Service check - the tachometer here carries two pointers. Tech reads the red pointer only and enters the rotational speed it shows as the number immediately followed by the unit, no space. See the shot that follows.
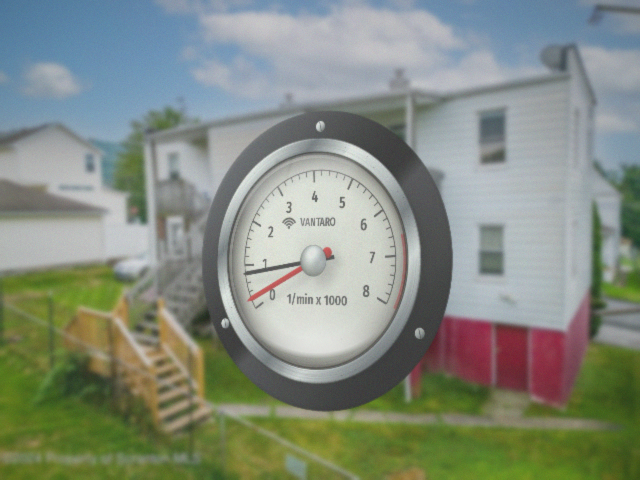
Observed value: 200rpm
